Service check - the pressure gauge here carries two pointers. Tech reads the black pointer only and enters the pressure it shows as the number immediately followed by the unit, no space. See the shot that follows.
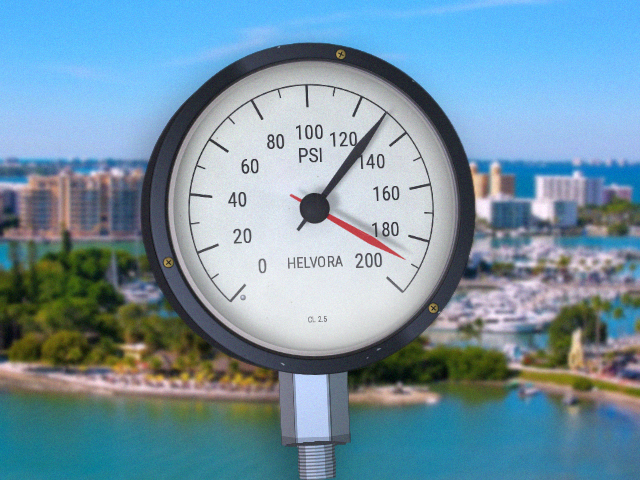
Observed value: 130psi
